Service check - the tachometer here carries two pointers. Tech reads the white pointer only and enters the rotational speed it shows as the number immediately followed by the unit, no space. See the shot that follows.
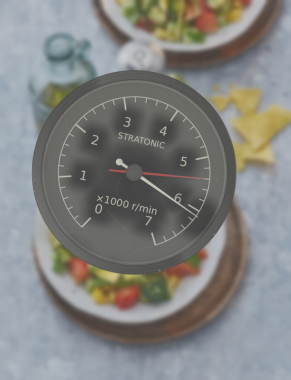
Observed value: 6100rpm
